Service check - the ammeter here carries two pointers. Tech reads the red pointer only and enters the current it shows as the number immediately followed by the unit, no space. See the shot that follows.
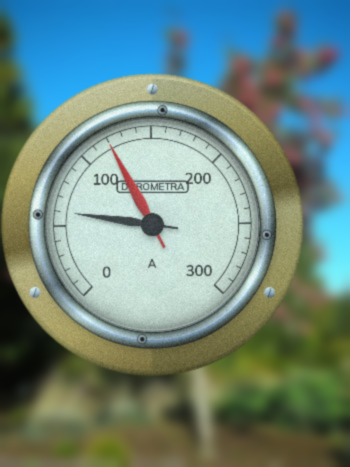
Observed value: 120A
